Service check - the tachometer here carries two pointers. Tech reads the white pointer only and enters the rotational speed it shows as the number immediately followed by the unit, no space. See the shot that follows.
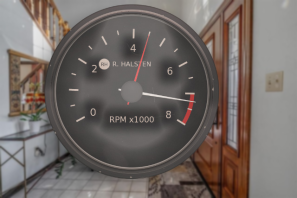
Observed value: 7250rpm
